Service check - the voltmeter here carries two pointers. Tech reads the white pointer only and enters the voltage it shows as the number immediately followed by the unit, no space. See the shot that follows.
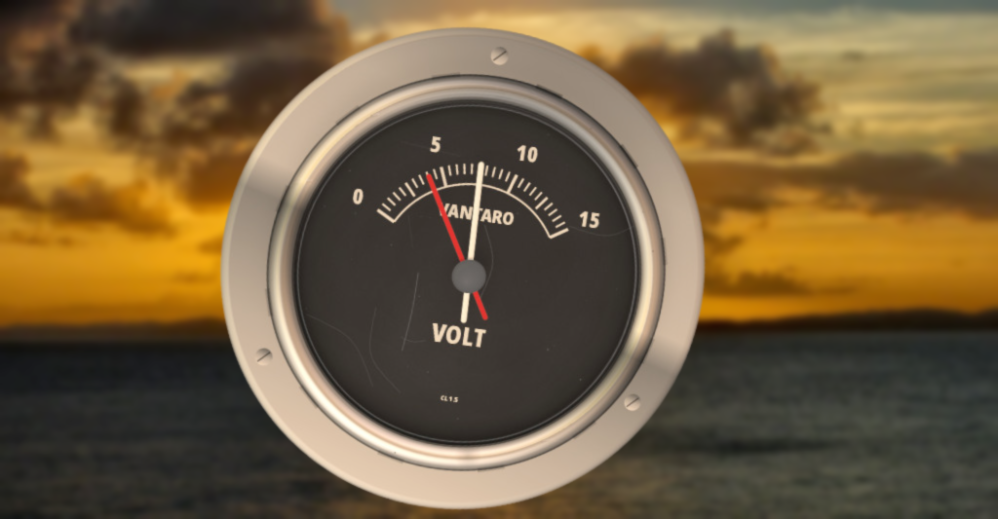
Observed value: 7.5V
